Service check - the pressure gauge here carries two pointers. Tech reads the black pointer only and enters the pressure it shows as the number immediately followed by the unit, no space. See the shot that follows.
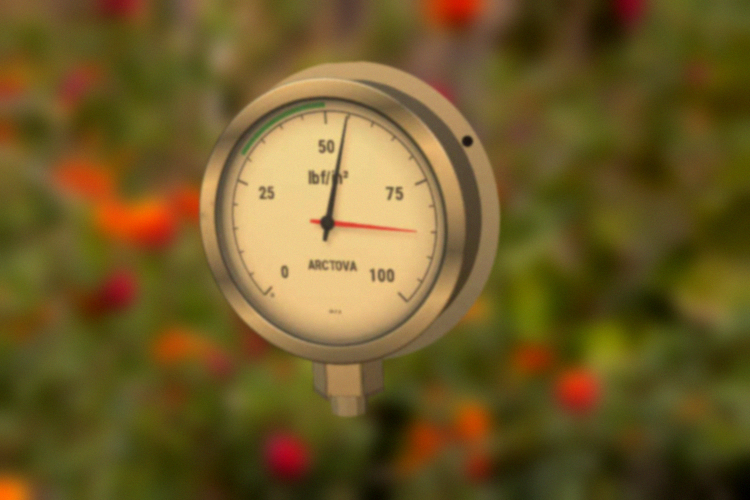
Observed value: 55psi
